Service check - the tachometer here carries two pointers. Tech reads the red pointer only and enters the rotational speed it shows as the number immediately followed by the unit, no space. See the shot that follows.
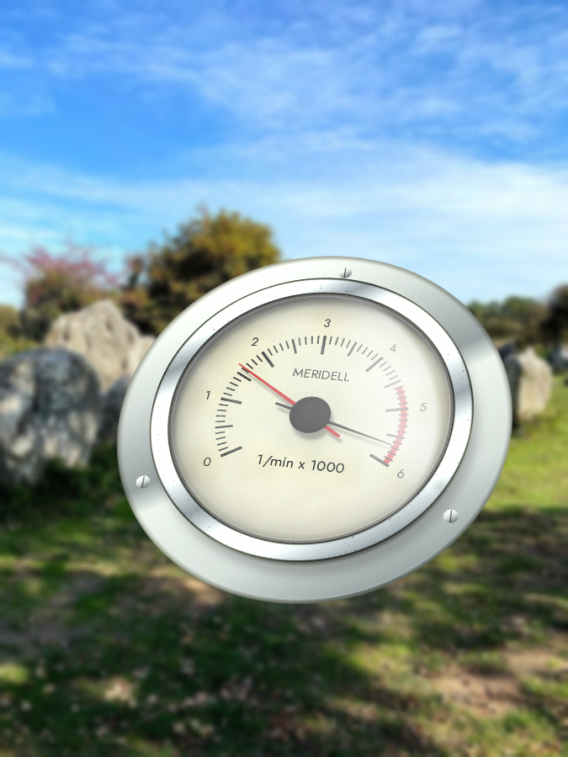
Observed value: 1600rpm
